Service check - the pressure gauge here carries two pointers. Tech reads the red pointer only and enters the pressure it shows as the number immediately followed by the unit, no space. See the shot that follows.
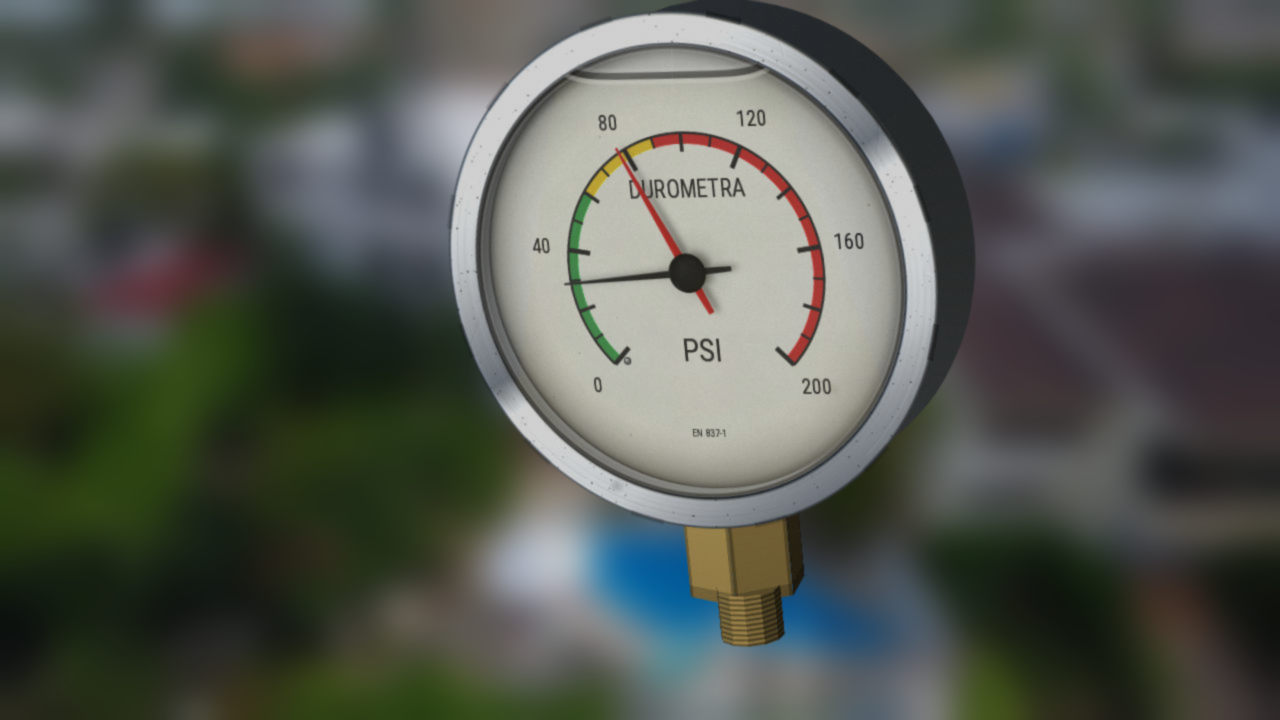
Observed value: 80psi
